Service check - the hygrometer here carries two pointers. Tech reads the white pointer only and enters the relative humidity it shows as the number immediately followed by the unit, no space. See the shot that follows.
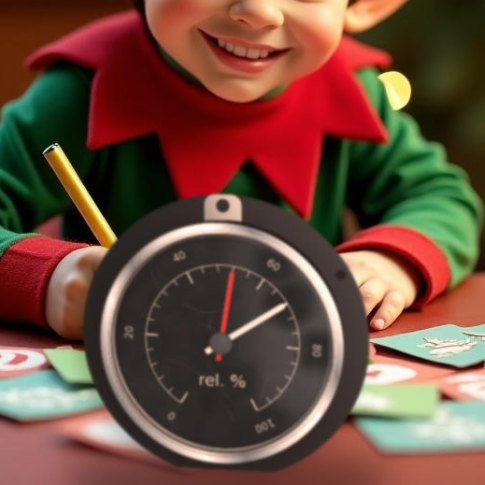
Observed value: 68%
